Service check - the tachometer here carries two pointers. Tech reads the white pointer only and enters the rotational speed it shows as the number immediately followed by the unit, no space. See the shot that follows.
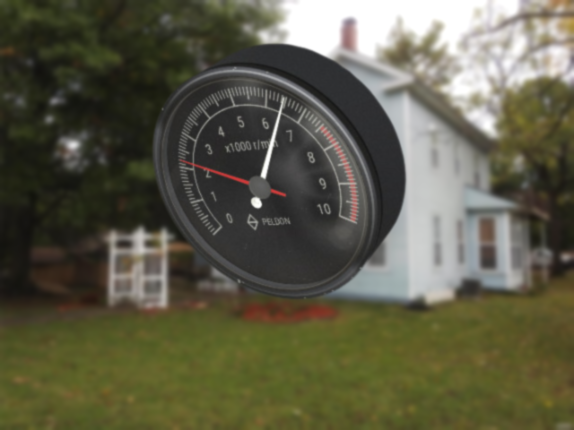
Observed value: 6500rpm
